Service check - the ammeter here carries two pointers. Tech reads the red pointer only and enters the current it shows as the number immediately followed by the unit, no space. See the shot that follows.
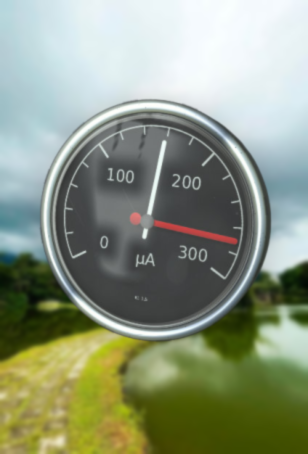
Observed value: 270µA
